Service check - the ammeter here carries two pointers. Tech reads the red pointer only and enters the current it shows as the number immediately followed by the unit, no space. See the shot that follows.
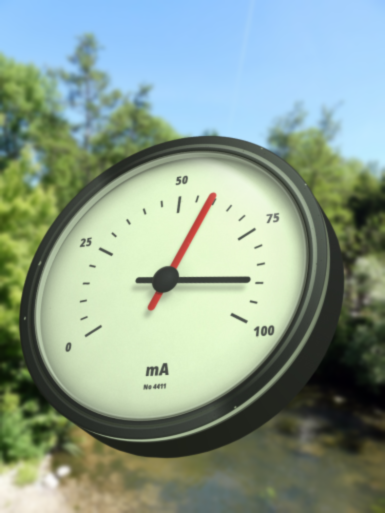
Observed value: 60mA
